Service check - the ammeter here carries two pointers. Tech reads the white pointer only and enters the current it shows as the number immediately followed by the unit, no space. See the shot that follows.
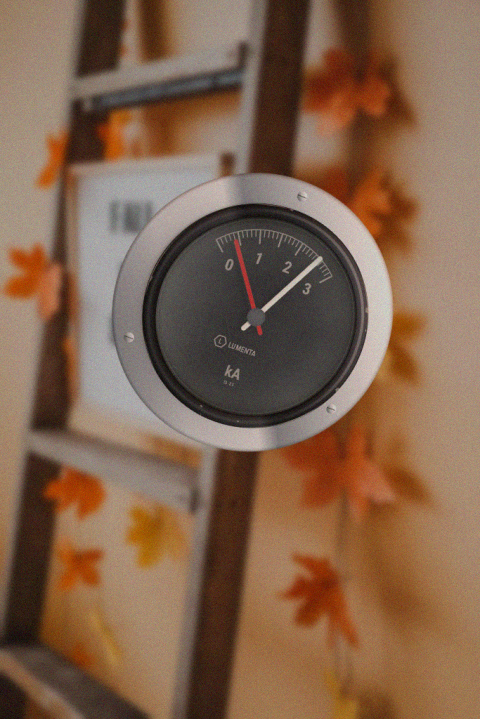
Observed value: 2.5kA
